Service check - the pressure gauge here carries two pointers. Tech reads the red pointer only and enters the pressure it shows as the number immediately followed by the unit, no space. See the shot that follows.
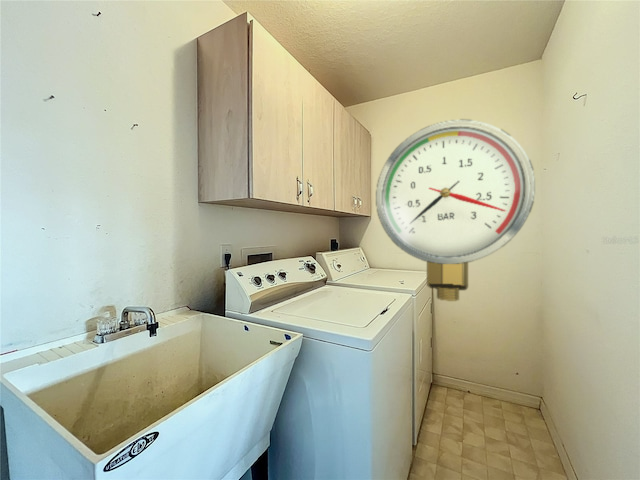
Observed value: 2.7bar
